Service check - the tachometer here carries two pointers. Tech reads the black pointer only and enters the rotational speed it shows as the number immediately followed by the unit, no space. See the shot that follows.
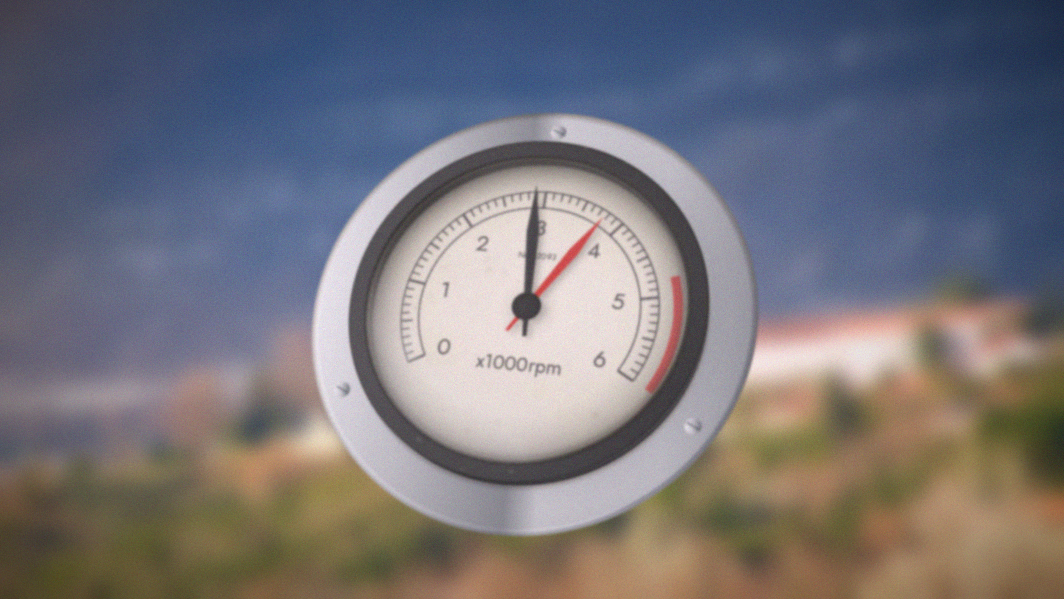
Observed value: 2900rpm
